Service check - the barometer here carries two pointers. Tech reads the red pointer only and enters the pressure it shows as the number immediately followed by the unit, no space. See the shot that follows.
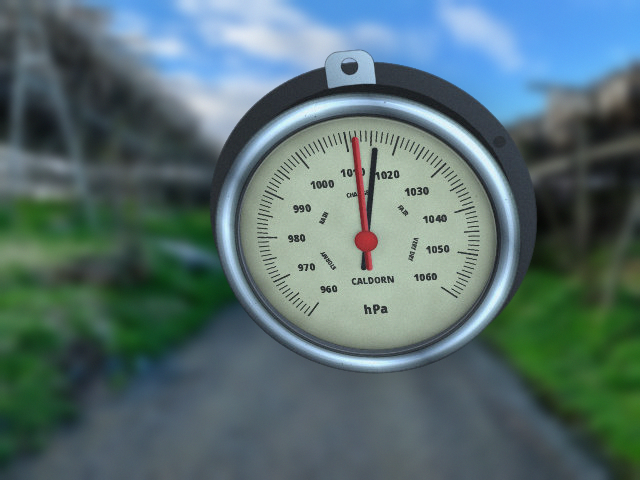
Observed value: 1012hPa
